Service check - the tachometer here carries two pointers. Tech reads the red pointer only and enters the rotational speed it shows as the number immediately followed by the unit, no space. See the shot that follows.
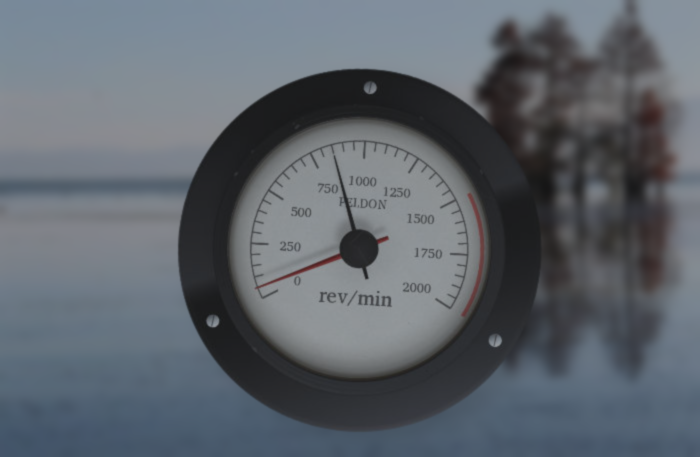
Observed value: 50rpm
